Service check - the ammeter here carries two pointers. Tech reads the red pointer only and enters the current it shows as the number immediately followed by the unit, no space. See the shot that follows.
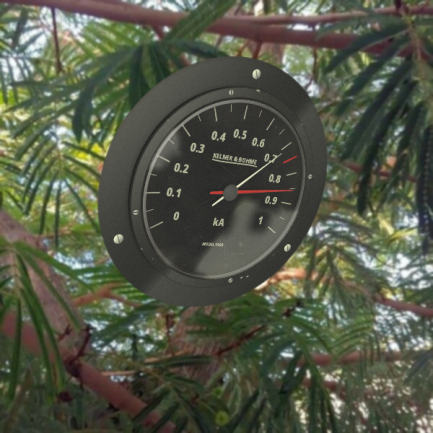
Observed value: 0.85kA
